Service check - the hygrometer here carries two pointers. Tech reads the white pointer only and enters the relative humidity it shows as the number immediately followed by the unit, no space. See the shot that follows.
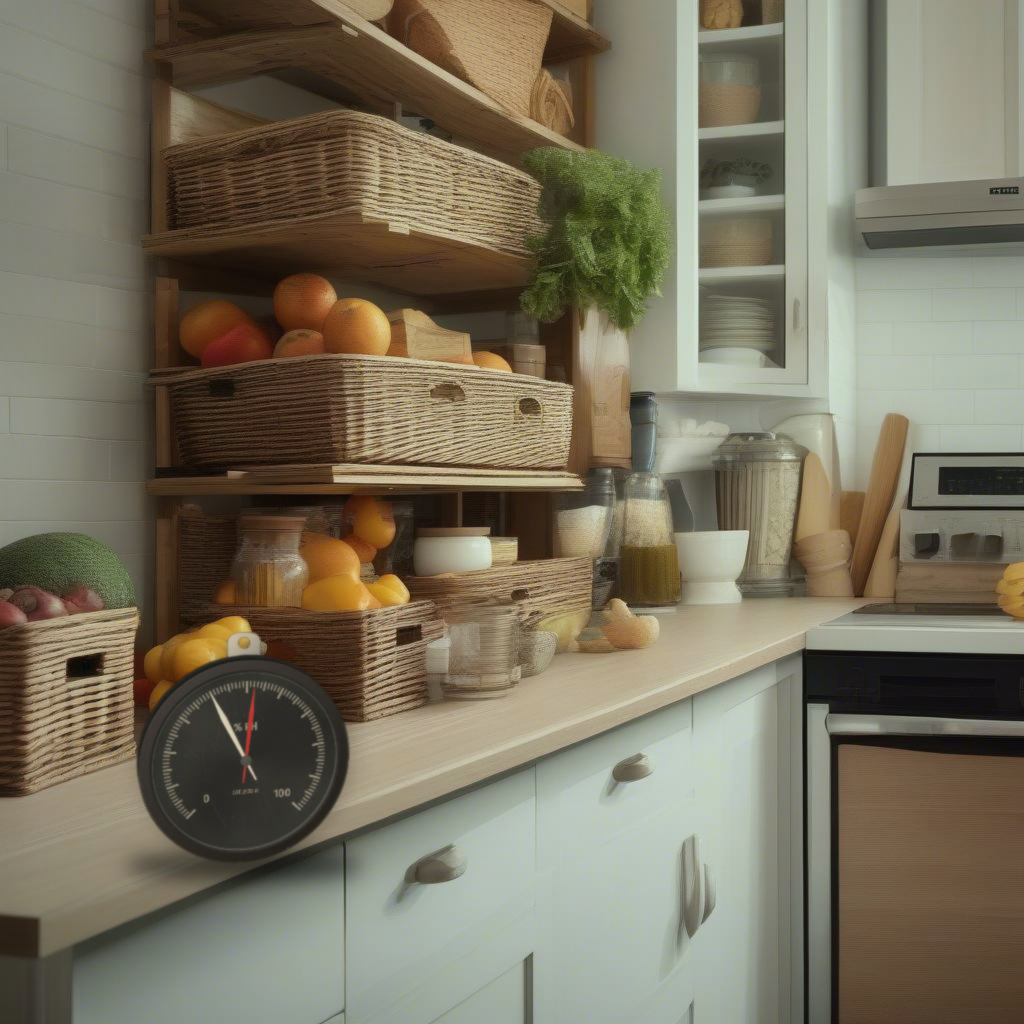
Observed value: 40%
